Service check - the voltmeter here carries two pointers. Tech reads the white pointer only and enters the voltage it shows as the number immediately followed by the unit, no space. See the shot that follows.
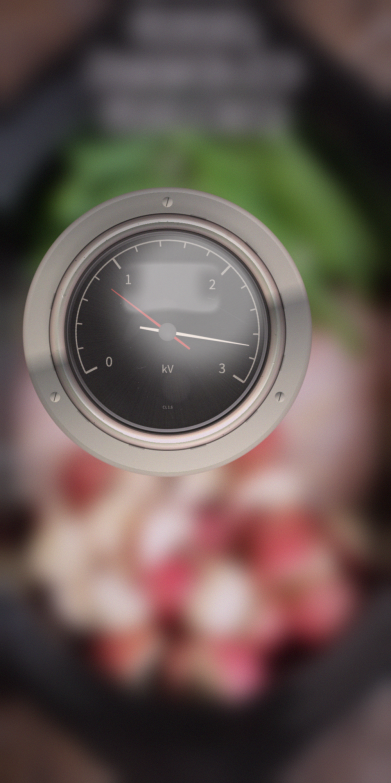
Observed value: 2.7kV
